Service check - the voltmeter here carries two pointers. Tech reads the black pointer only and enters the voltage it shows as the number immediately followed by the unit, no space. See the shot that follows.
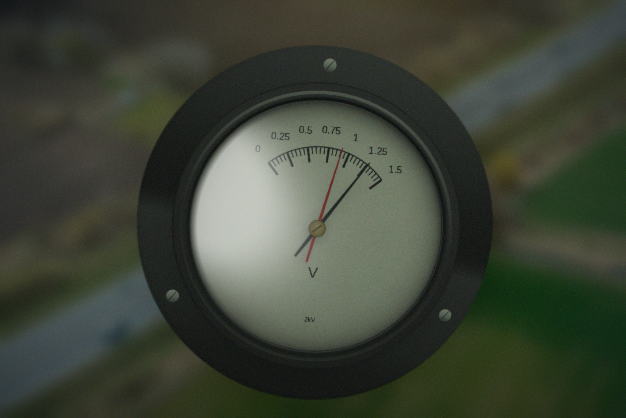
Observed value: 1.25V
